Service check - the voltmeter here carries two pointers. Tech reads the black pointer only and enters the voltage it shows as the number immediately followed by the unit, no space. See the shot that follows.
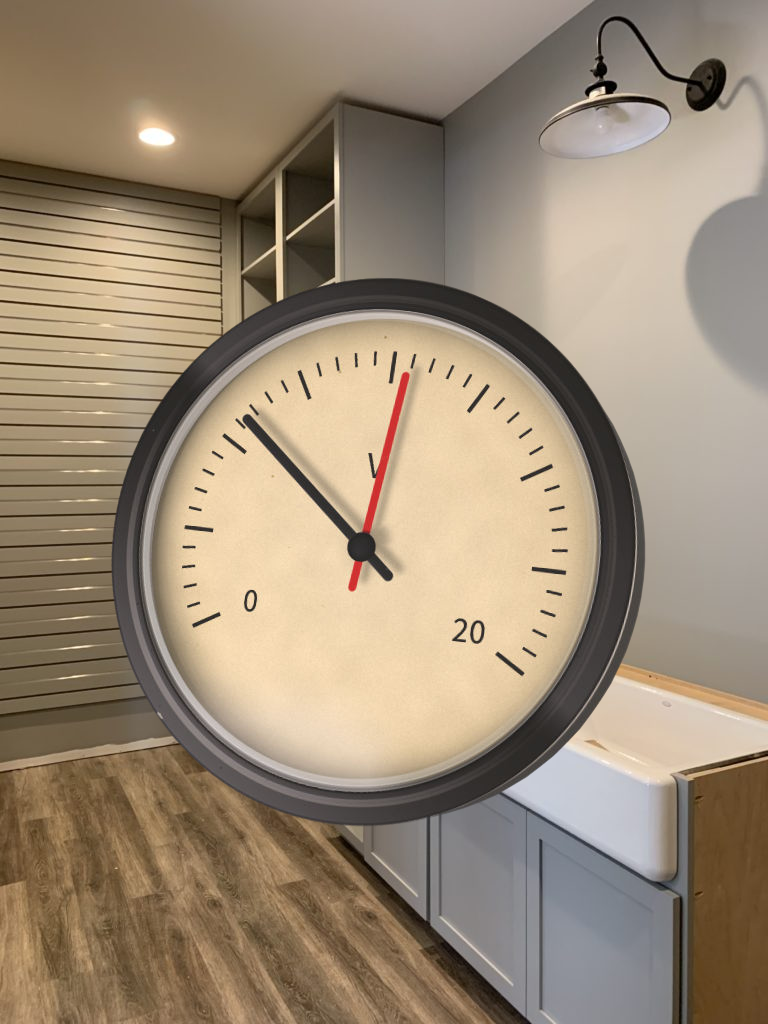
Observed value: 5.75V
